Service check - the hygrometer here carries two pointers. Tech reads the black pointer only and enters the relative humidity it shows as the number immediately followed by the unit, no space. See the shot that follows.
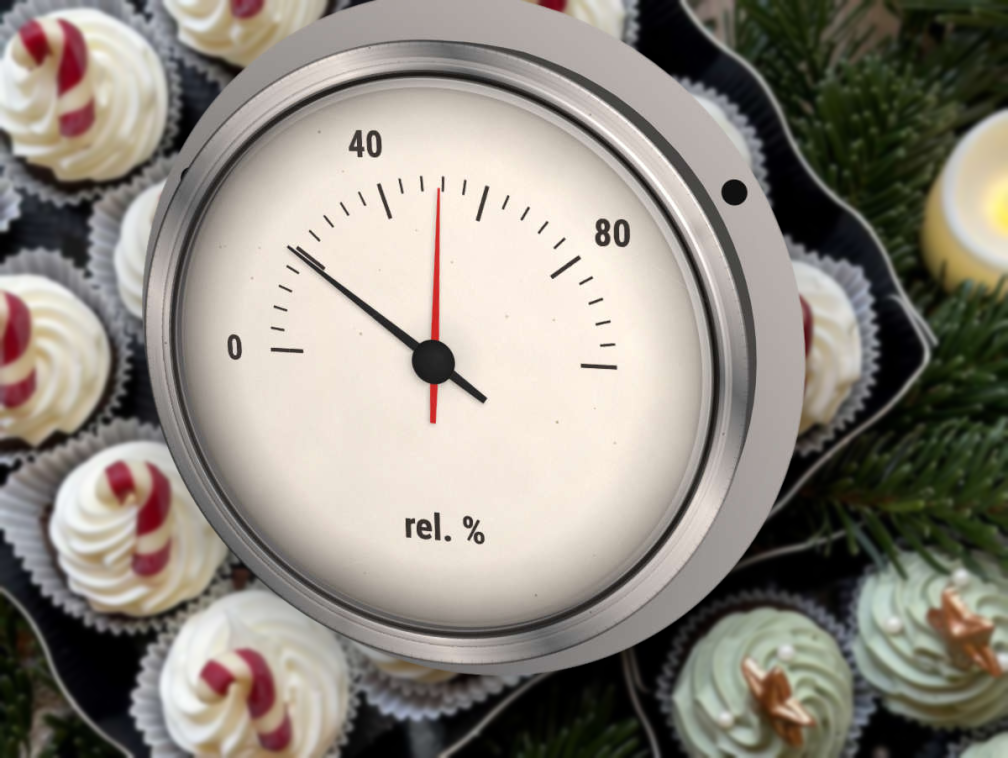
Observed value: 20%
